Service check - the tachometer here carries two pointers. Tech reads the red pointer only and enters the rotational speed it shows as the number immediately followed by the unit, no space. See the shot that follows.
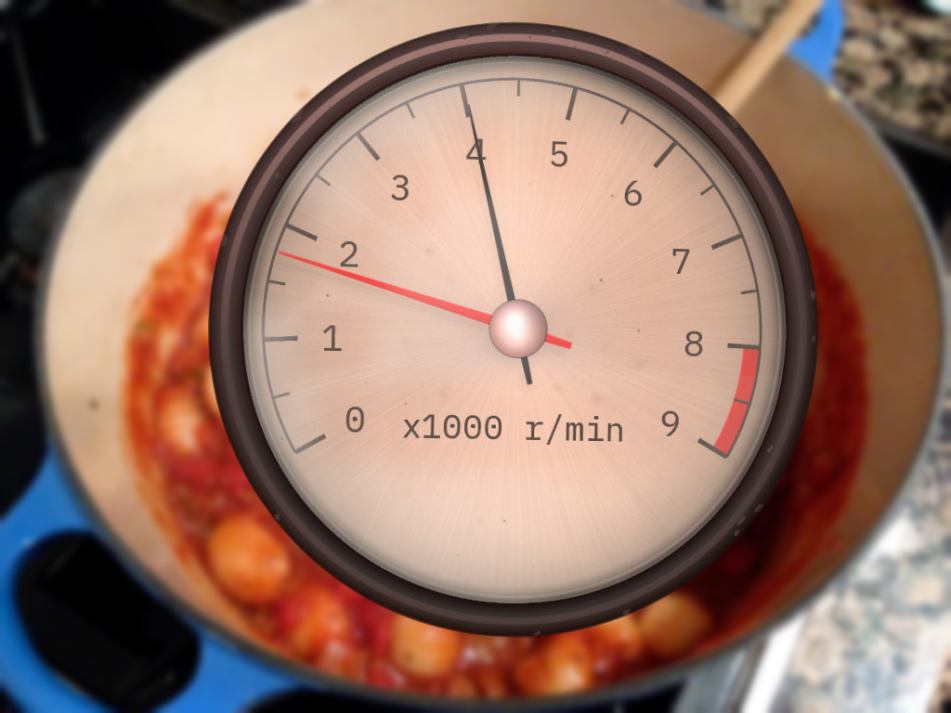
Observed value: 1750rpm
